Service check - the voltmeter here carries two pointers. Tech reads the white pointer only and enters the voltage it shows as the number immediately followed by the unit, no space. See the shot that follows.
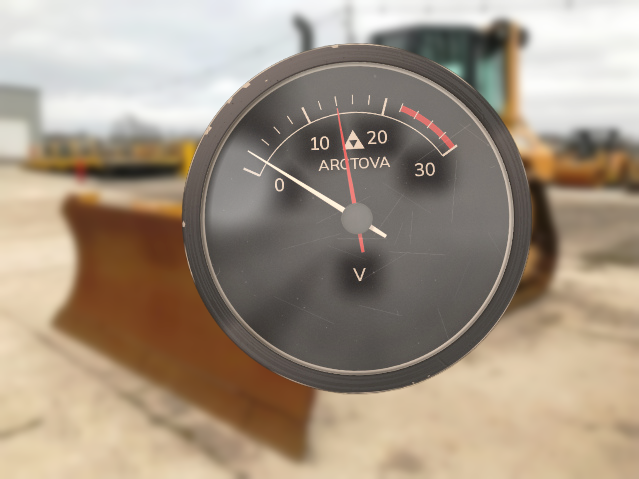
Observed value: 2V
